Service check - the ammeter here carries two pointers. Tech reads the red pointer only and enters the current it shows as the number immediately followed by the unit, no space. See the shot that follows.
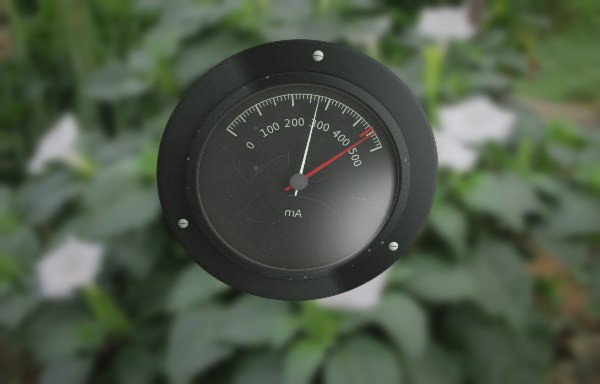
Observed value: 450mA
